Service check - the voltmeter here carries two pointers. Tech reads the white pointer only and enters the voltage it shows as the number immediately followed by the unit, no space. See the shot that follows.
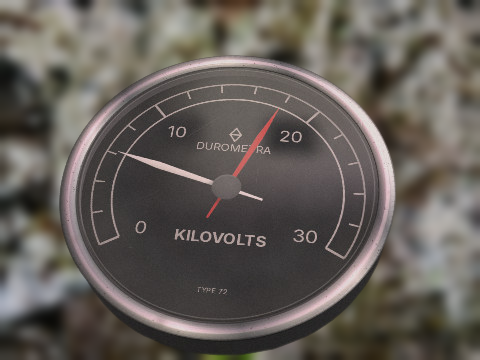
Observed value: 6kV
